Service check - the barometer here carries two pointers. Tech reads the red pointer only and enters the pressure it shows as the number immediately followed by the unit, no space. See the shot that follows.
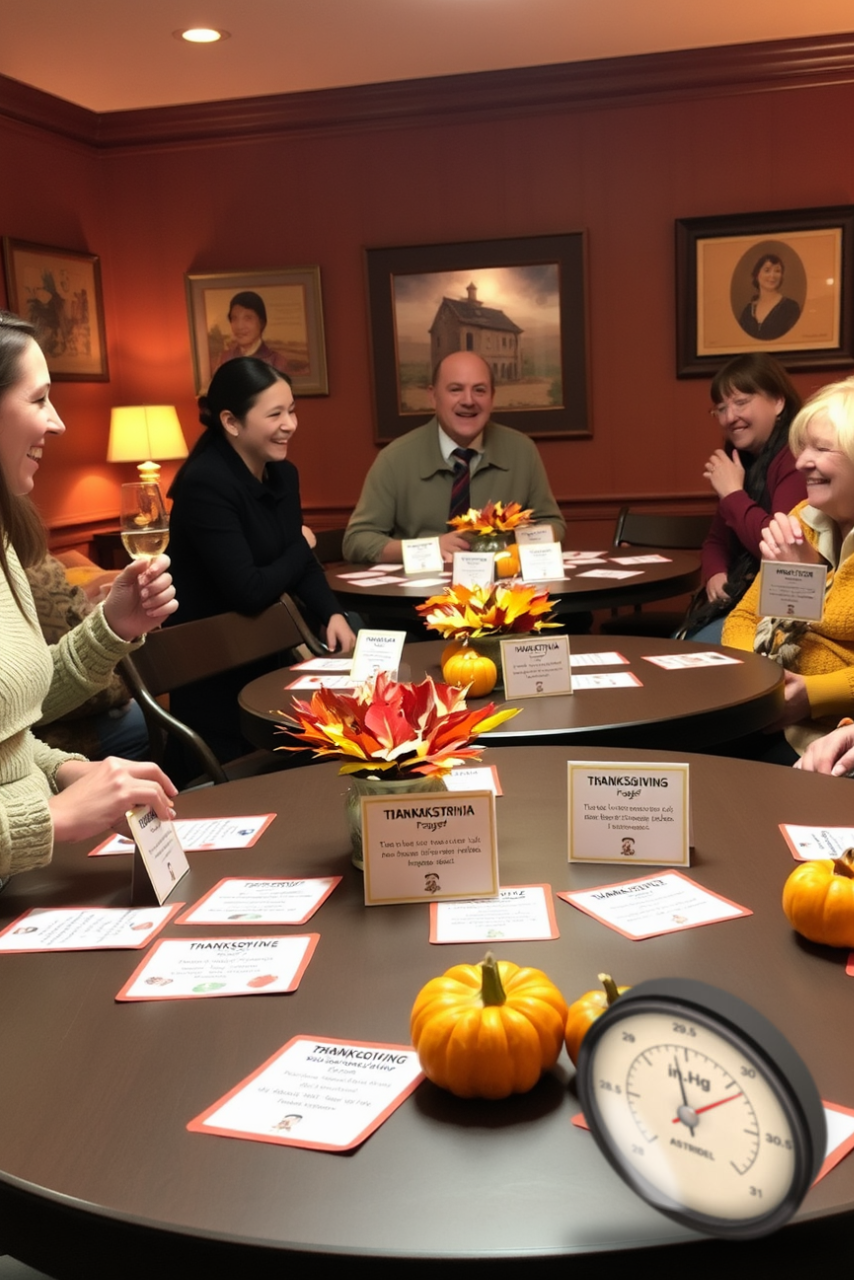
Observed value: 30.1inHg
